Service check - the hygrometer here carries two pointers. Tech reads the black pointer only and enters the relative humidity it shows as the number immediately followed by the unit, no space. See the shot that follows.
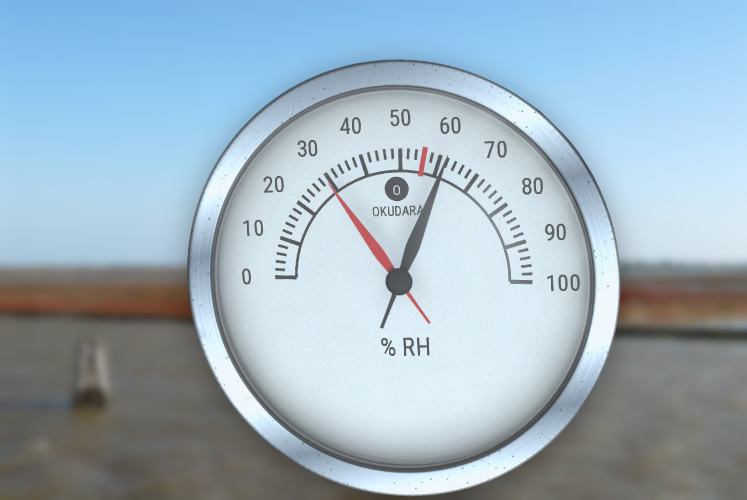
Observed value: 62%
